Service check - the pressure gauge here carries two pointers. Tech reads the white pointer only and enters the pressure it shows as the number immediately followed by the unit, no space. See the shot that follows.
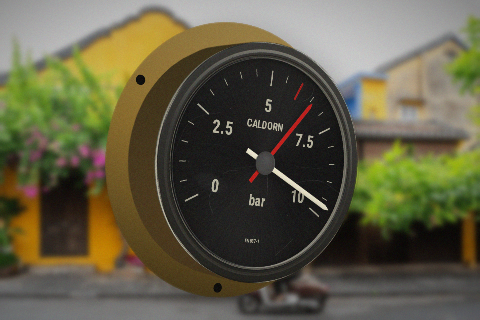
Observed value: 9.75bar
